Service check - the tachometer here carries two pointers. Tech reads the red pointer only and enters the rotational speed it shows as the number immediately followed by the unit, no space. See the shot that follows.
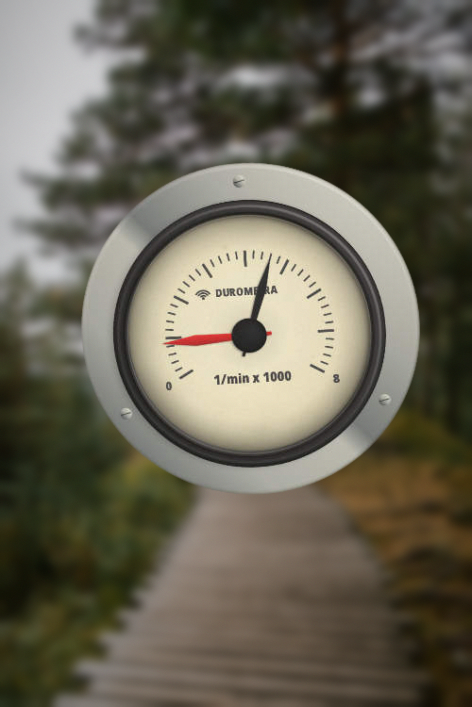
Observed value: 900rpm
